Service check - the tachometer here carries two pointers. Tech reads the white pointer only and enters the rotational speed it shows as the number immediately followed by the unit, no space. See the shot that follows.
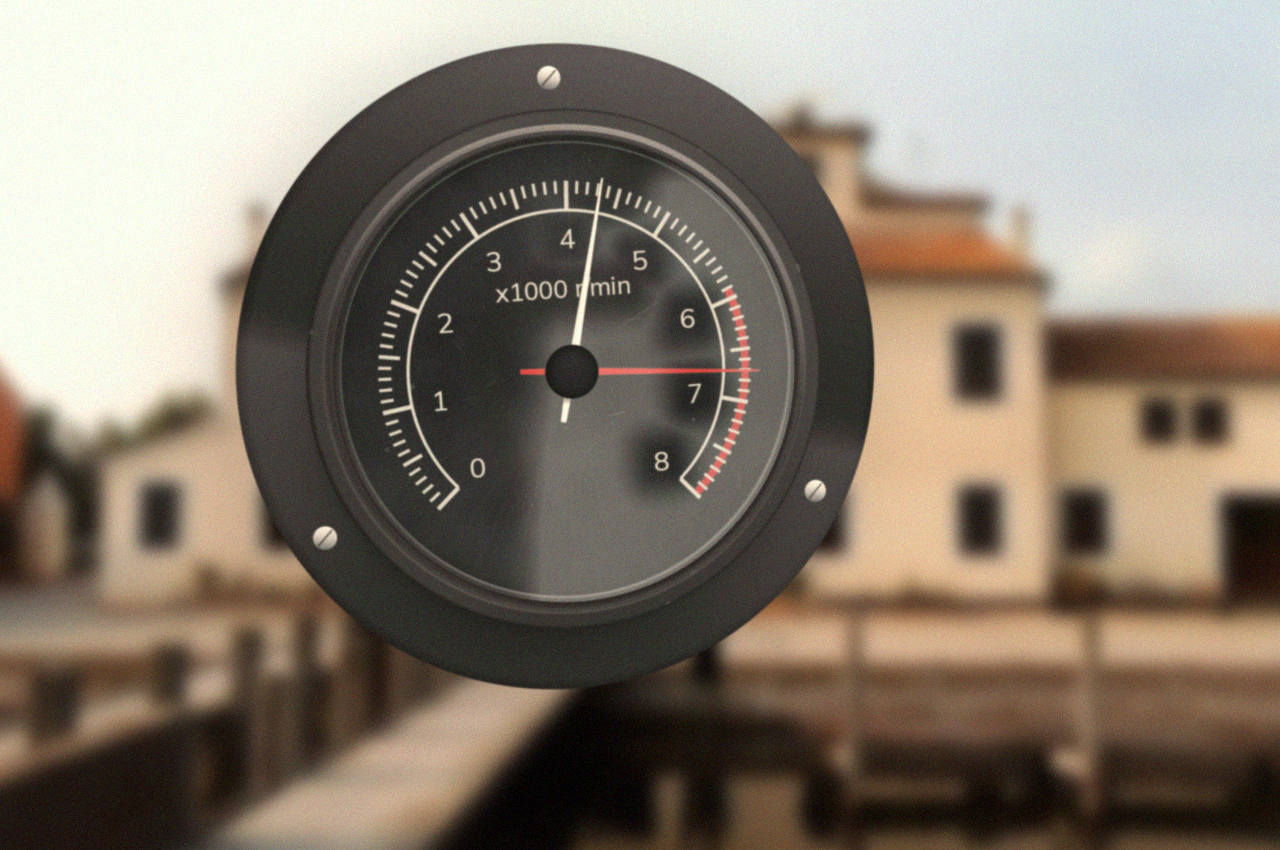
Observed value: 4300rpm
